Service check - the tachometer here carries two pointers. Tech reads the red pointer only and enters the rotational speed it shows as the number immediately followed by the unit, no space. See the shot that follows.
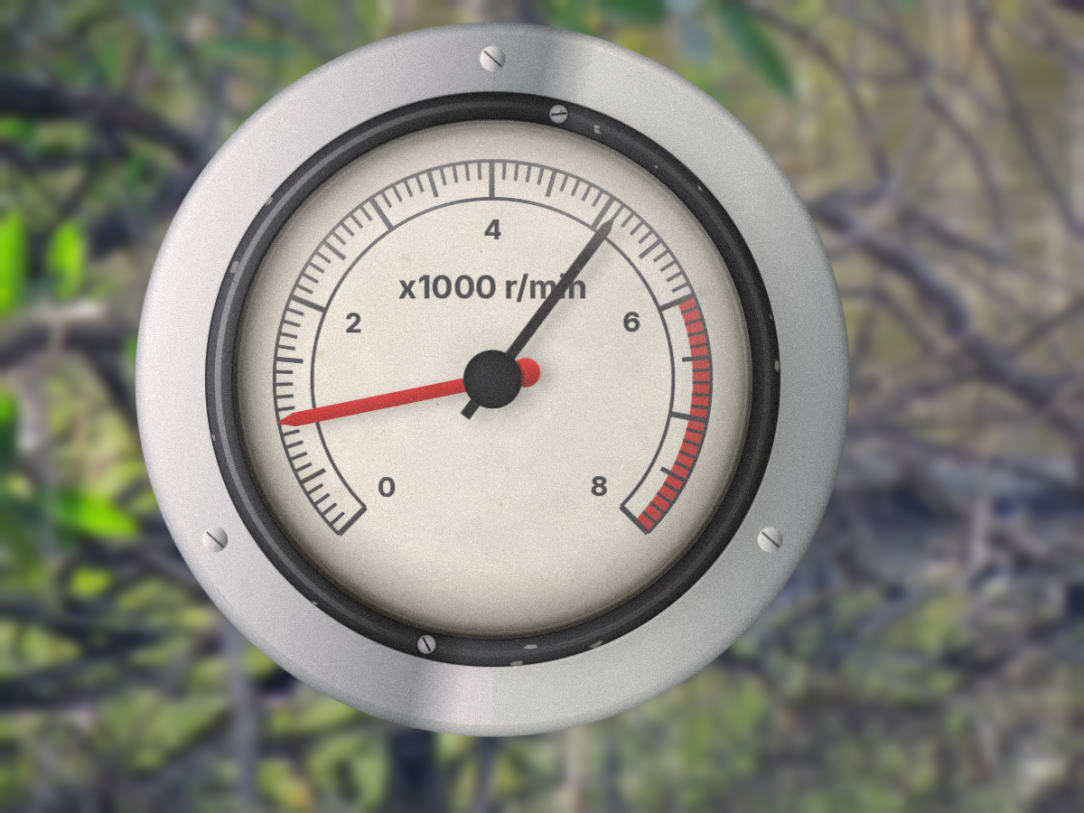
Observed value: 1000rpm
